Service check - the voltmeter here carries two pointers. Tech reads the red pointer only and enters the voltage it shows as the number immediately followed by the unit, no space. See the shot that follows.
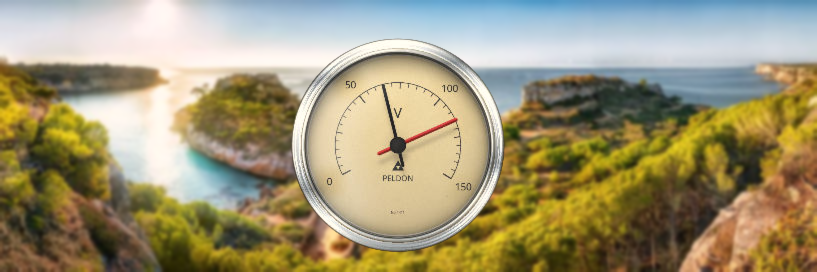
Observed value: 115V
